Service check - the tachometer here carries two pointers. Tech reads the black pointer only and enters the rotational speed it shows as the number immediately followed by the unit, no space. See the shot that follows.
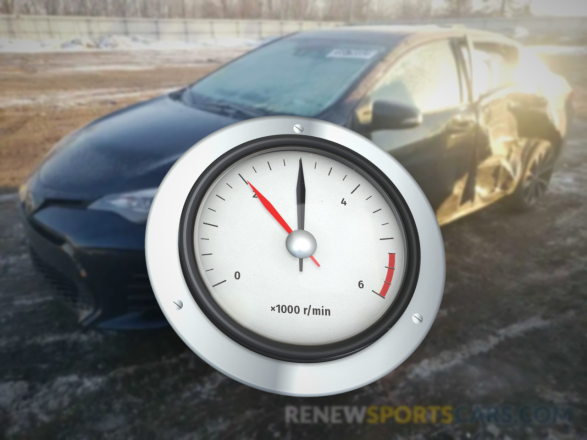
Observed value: 3000rpm
